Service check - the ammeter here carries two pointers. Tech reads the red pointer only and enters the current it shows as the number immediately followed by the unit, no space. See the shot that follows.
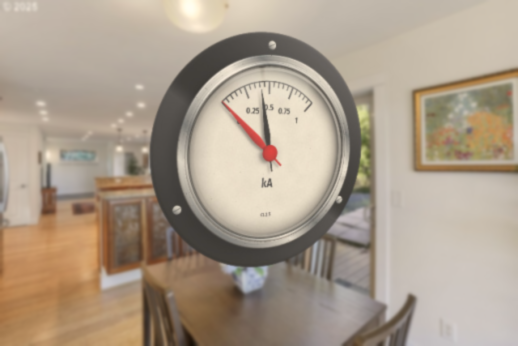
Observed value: 0kA
